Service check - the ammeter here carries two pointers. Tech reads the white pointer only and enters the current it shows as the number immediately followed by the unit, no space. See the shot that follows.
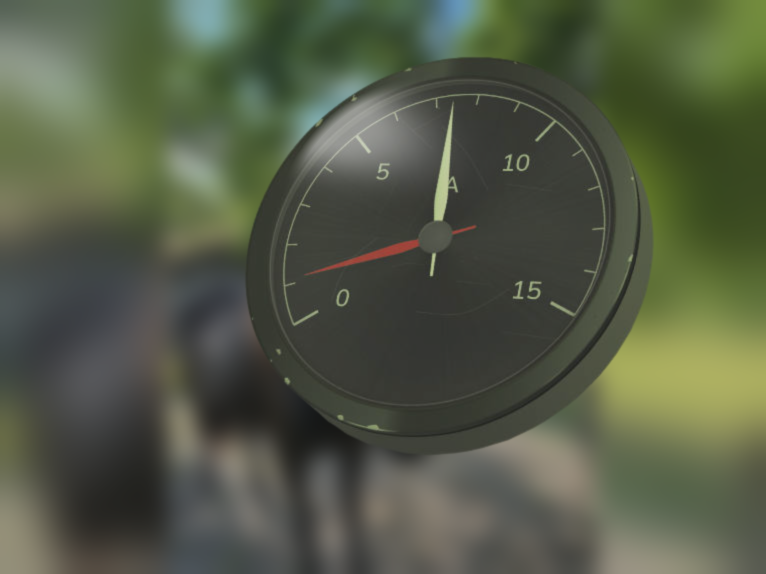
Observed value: 7.5A
